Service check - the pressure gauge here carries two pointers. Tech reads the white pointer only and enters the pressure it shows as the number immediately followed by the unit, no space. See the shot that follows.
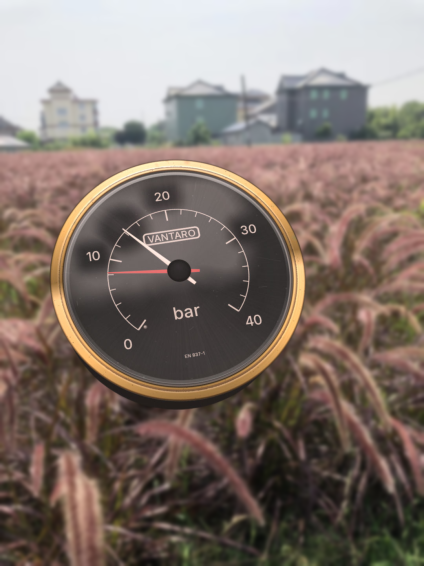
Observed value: 14bar
